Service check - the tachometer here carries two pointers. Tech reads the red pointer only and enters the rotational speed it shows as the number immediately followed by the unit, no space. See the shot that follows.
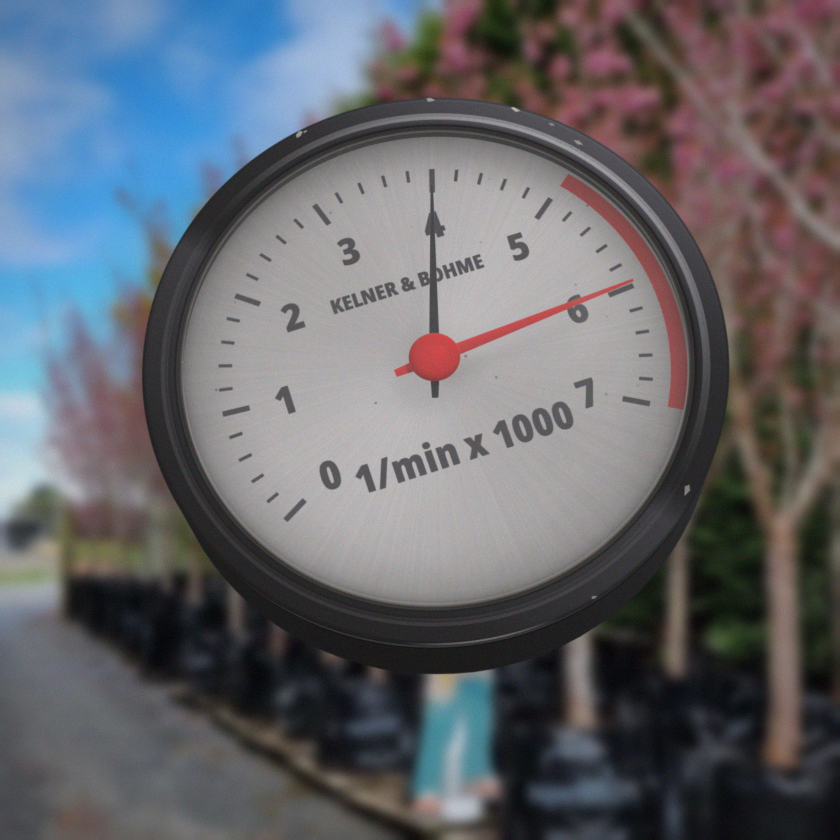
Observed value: 6000rpm
